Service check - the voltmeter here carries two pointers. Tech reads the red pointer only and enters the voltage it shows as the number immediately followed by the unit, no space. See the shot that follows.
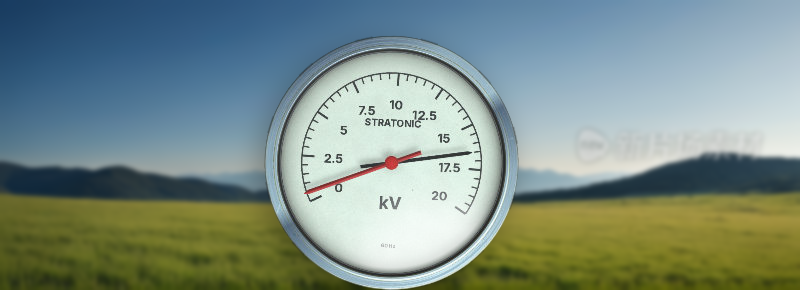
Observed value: 0.5kV
